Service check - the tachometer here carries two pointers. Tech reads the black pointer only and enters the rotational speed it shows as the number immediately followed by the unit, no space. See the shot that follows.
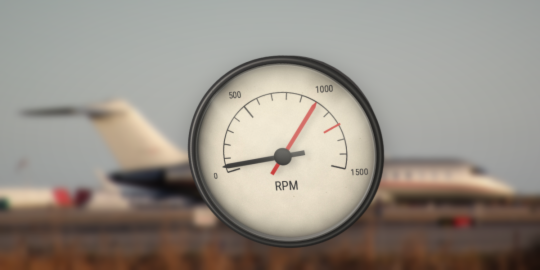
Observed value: 50rpm
